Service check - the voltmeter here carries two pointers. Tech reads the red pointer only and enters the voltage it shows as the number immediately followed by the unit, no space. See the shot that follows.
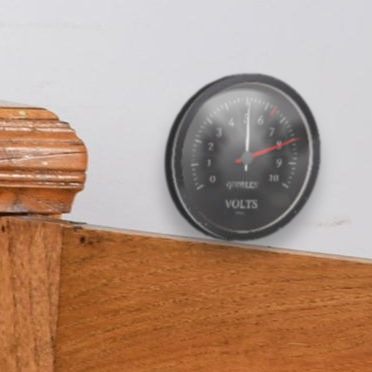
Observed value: 8V
